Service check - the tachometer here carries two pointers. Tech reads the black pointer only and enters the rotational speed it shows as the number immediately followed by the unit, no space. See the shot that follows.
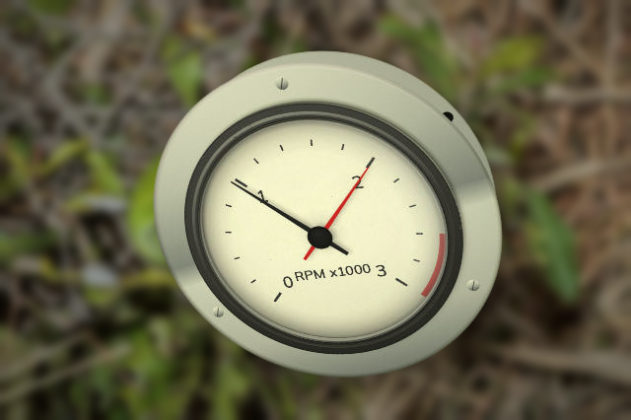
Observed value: 1000rpm
